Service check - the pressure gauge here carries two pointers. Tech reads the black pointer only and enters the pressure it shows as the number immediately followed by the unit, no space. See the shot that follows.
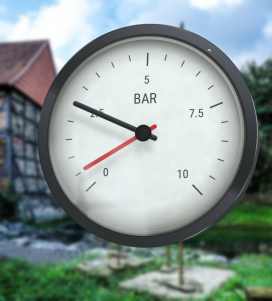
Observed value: 2.5bar
